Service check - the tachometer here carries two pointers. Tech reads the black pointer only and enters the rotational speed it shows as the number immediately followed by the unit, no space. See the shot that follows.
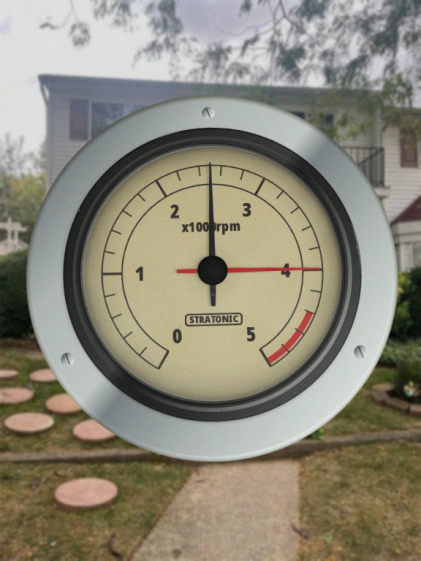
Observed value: 2500rpm
